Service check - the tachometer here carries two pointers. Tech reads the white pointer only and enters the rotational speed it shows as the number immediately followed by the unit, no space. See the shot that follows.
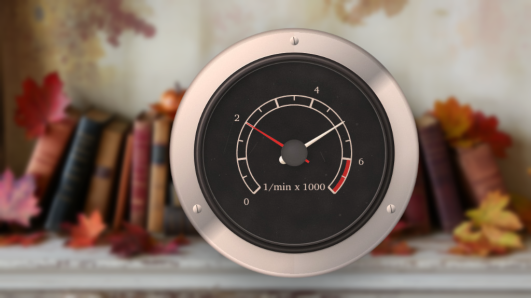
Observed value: 5000rpm
